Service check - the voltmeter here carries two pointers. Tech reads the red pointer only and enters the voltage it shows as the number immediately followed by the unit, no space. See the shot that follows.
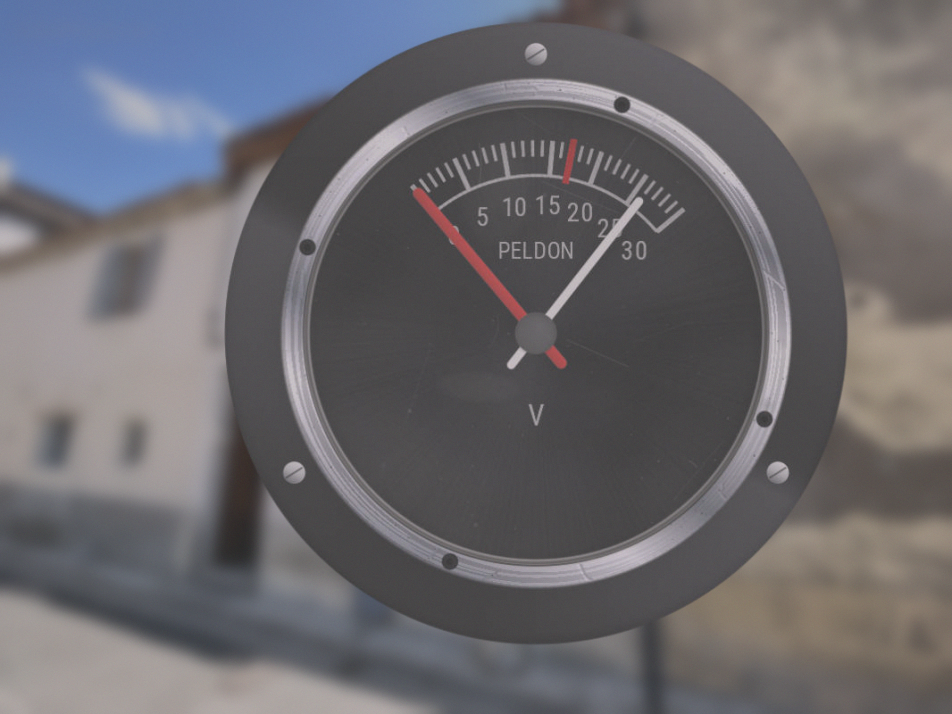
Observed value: 0V
